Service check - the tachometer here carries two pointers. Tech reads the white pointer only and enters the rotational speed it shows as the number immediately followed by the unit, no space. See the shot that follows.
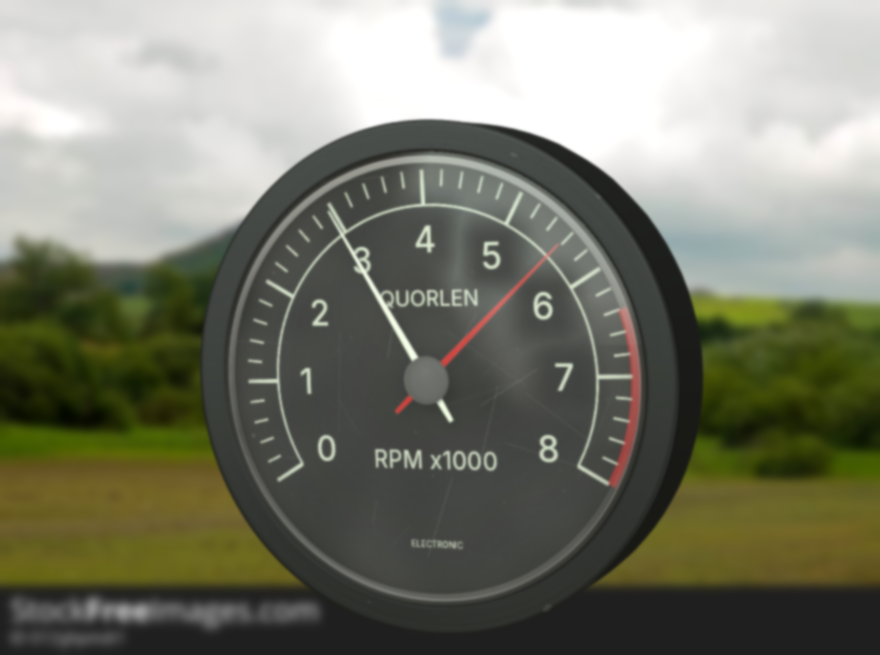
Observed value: 3000rpm
